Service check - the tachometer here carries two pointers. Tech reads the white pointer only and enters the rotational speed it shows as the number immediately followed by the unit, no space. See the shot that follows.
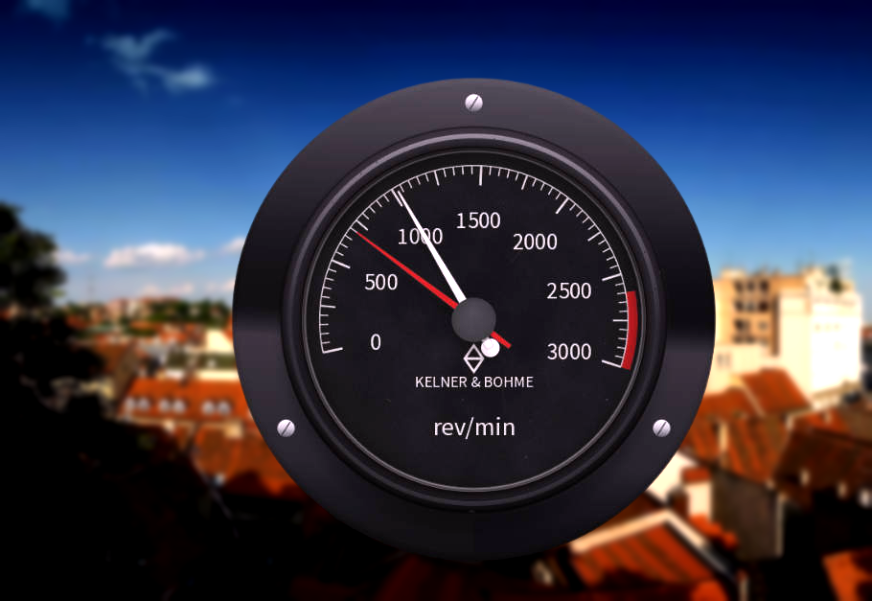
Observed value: 1025rpm
